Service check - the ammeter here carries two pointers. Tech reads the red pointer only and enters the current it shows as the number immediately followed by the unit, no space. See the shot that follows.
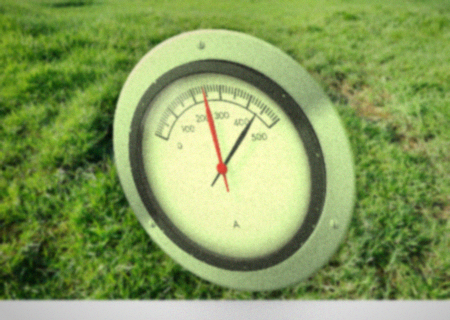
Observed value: 250A
